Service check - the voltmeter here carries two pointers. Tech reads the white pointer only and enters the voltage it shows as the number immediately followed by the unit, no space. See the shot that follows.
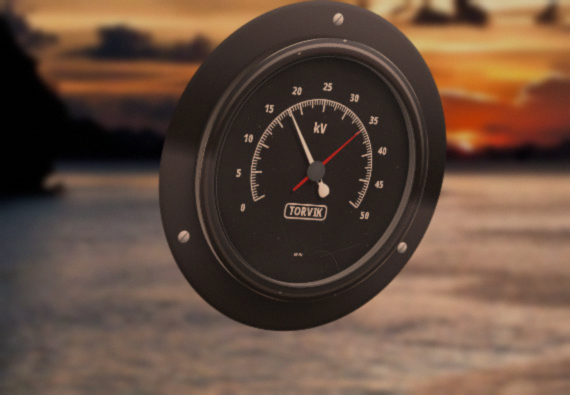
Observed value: 17.5kV
